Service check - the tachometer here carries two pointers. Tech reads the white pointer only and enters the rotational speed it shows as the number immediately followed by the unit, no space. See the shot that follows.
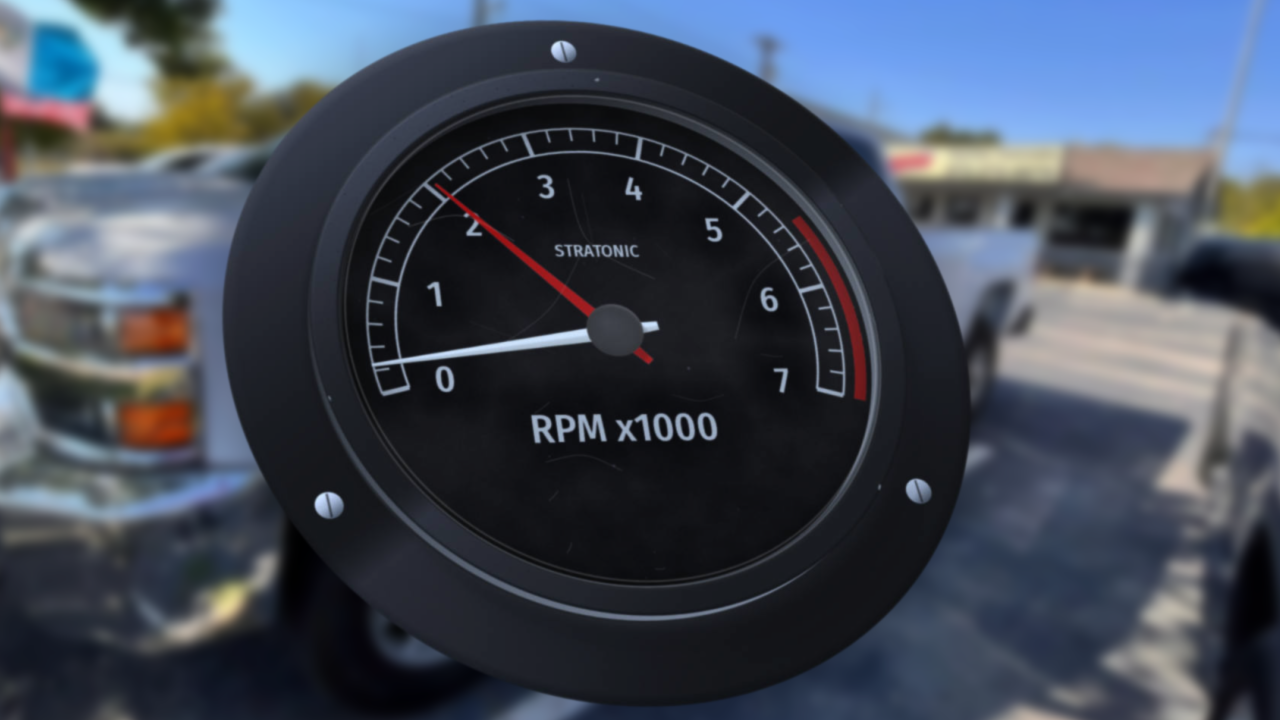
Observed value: 200rpm
